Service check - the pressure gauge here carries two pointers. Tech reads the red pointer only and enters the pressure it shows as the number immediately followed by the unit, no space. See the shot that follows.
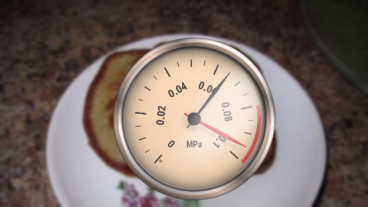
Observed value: 0.095MPa
